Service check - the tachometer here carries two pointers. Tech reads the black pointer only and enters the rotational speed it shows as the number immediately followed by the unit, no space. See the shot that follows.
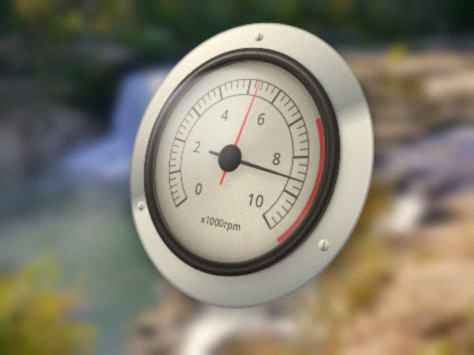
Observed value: 8600rpm
